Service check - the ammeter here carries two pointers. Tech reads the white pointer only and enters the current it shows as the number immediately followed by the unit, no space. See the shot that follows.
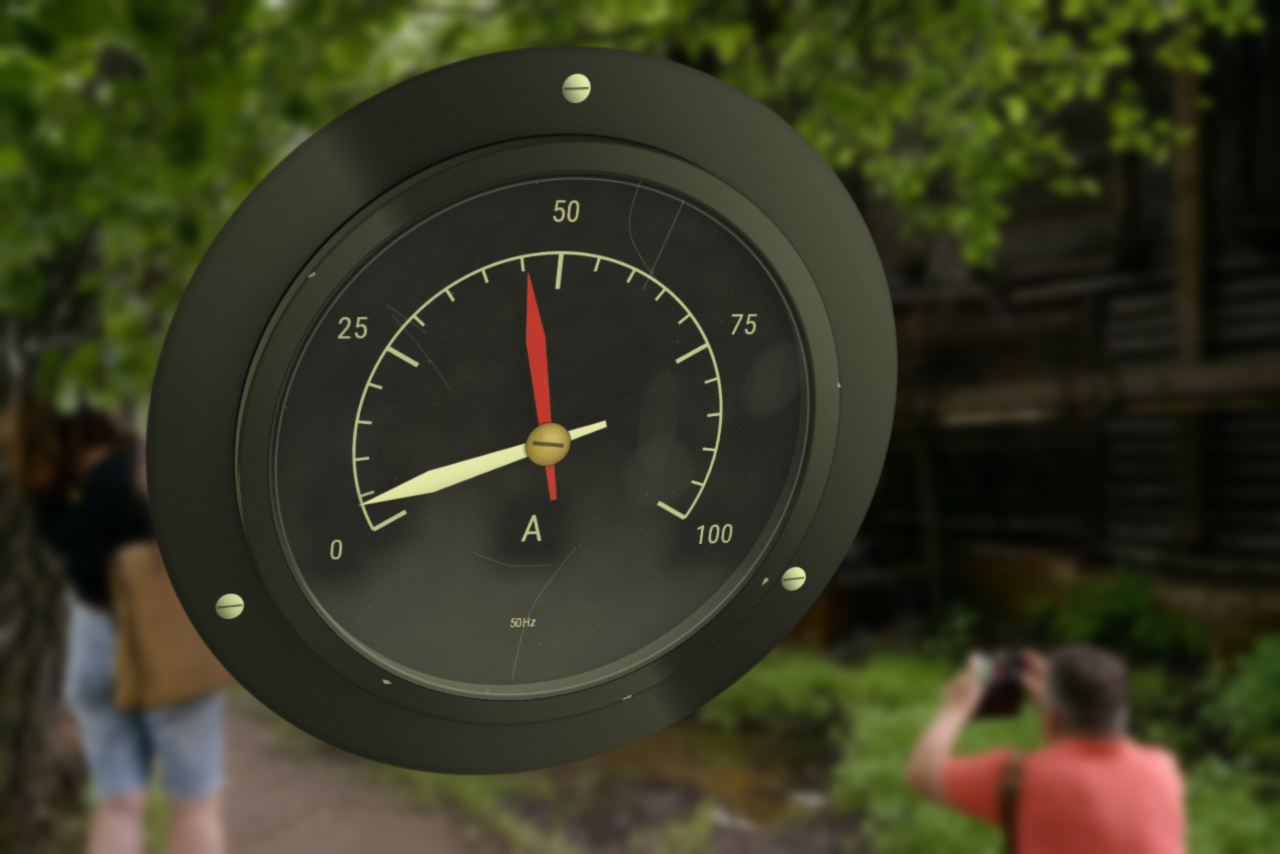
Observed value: 5A
